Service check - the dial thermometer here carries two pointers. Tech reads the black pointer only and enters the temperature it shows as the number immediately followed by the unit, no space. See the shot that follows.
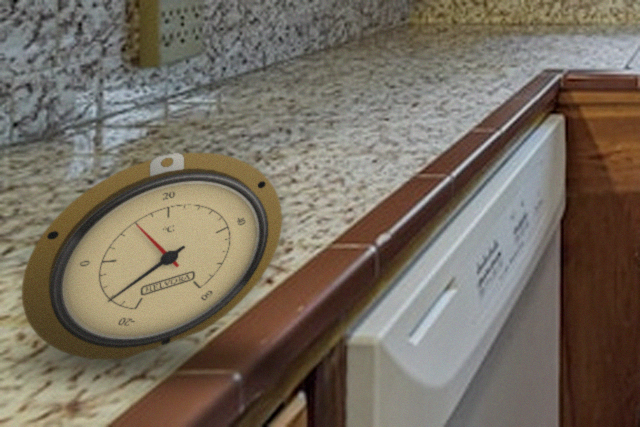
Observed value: -12°C
